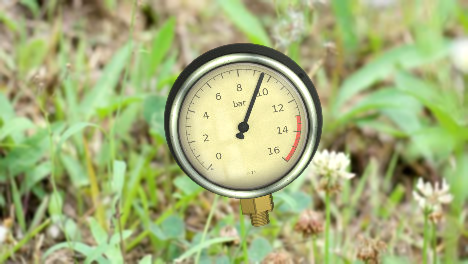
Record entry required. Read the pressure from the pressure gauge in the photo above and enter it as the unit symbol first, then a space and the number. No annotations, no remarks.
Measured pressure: bar 9.5
